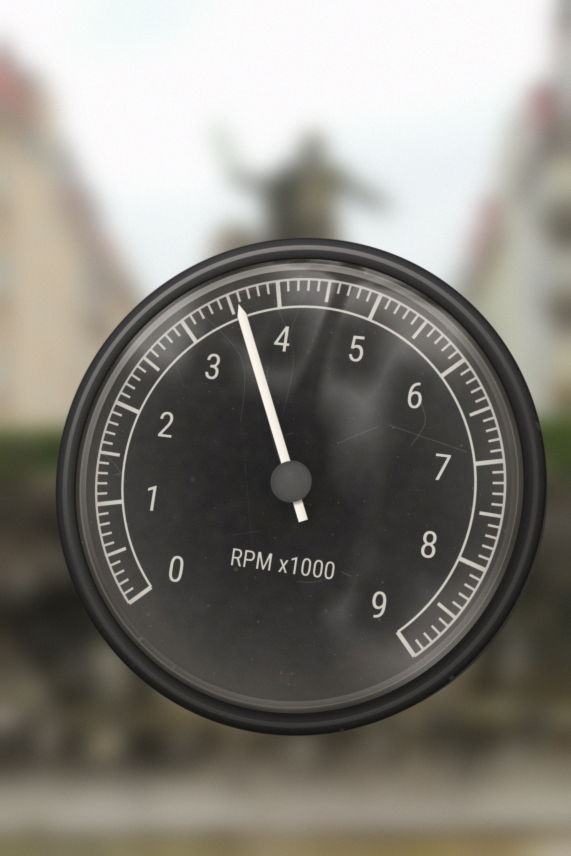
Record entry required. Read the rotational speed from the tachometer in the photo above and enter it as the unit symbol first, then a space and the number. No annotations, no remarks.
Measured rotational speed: rpm 3600
